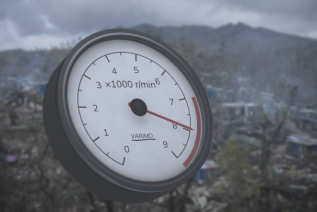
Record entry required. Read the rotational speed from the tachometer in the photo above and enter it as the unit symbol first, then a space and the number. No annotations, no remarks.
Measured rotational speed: rpm 8000
